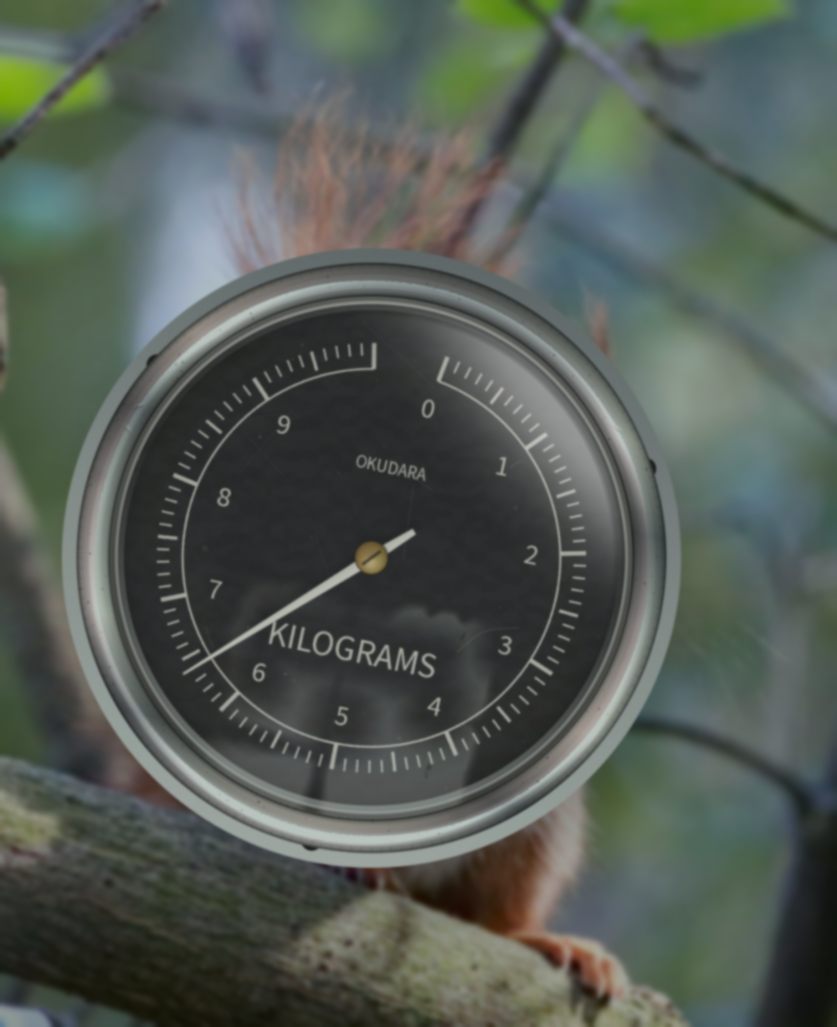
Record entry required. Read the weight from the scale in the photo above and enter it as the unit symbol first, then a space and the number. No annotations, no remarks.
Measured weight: kg 6.4
